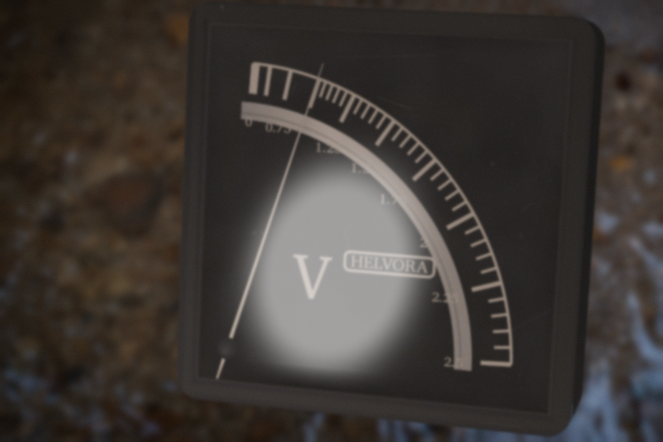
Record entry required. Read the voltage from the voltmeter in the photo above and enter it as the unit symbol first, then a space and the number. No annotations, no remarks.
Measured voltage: V 1
